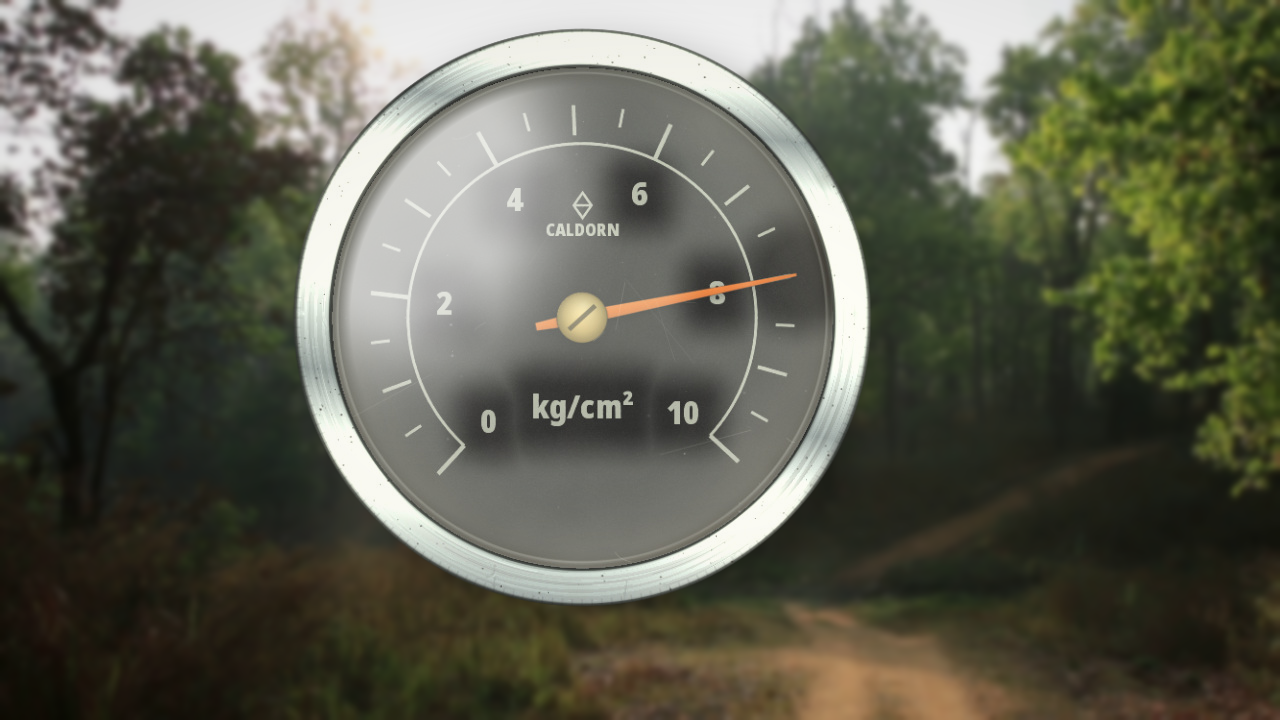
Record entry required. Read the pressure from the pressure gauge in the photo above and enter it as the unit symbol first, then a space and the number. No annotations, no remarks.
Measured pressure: kg/cm² 8
